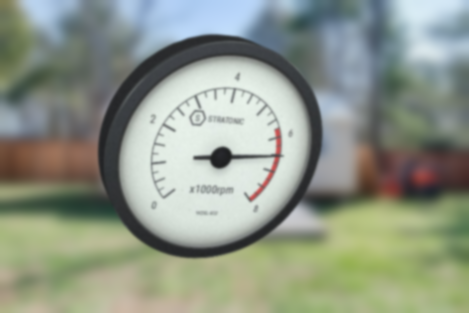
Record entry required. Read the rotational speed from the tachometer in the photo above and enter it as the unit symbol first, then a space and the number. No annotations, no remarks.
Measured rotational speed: rpm 6500
